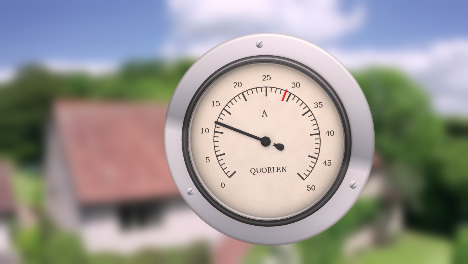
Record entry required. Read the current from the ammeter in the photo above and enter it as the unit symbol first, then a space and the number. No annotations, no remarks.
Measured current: A 12
